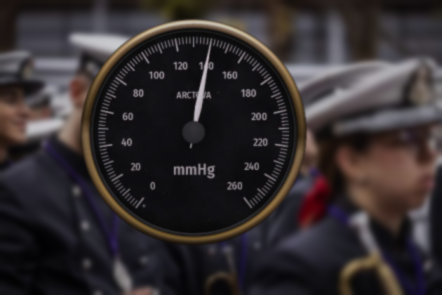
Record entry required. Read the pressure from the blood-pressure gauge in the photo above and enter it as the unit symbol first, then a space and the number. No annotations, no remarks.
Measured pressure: mmHg 140
